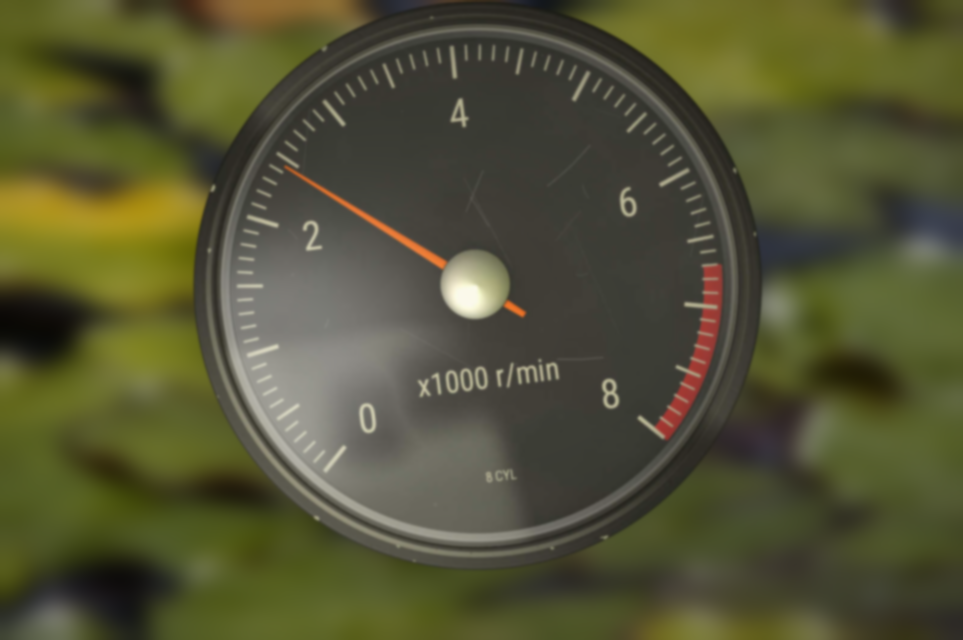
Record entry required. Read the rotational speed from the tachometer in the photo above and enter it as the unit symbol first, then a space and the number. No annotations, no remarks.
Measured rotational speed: rpm 2450
